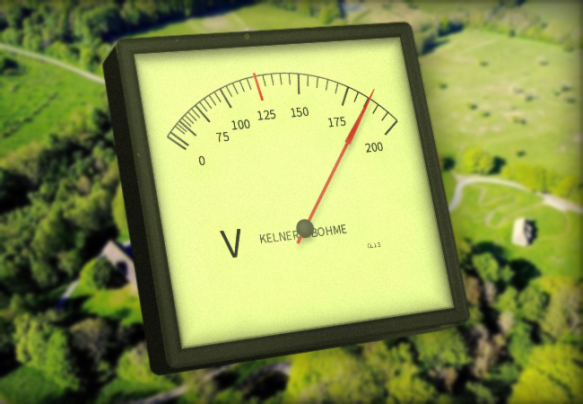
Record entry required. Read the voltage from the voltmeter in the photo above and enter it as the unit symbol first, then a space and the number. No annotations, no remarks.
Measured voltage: V 185
